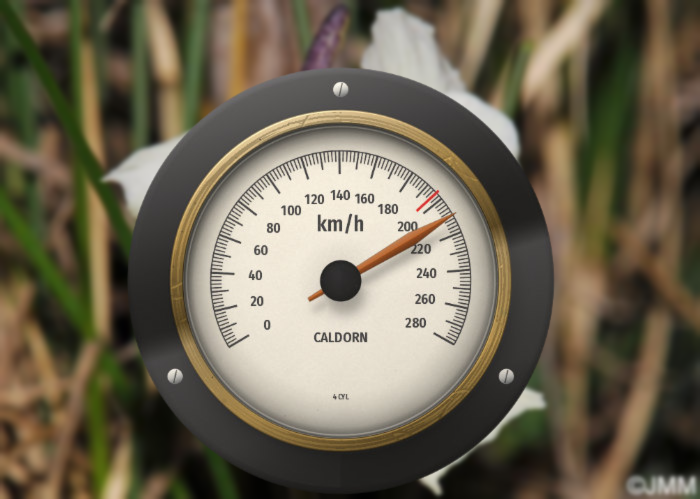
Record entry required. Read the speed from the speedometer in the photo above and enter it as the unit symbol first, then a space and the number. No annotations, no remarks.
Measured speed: km/h 210
